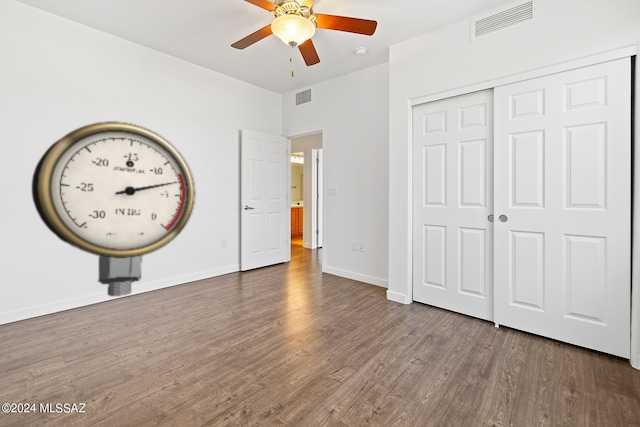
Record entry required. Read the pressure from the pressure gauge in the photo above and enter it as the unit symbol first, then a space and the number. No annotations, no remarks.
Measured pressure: inHg -7
